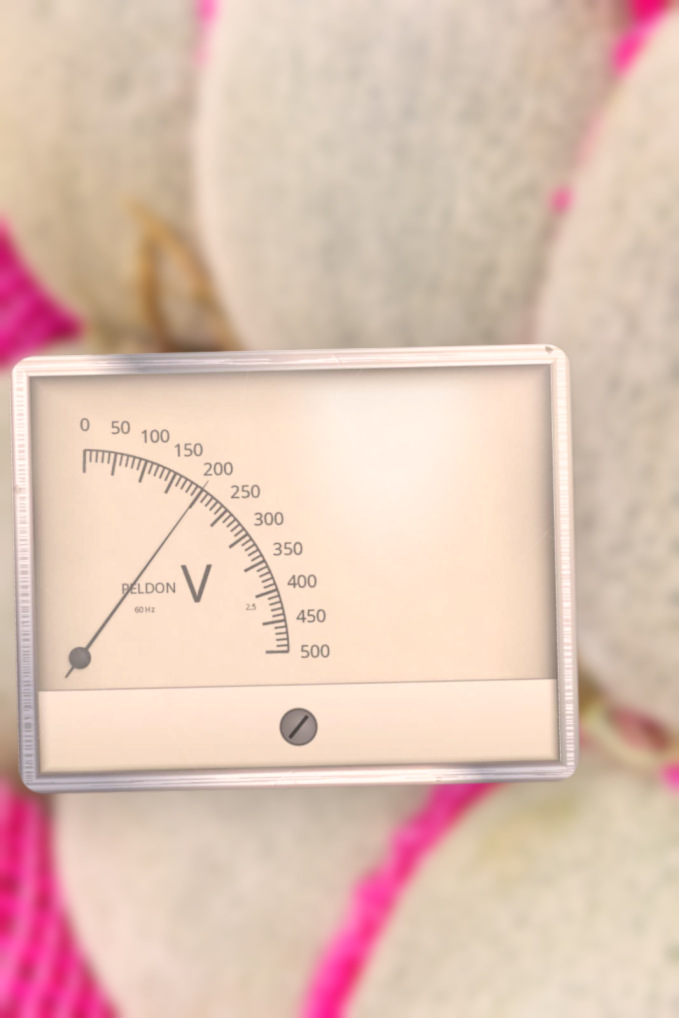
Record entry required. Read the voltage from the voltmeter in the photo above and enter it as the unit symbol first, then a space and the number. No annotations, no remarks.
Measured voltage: V 200
